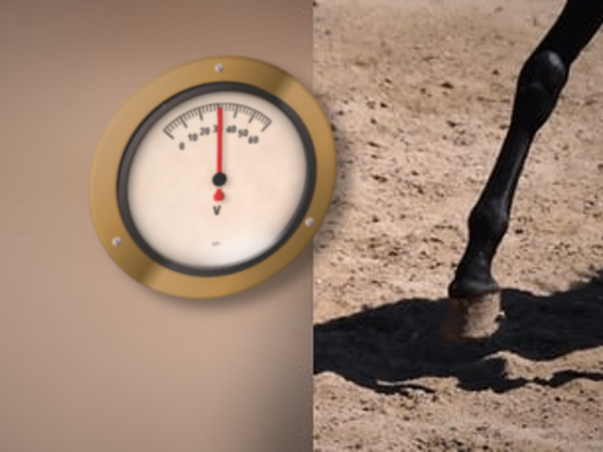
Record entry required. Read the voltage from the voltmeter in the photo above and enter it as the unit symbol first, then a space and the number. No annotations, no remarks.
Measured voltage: V 30
